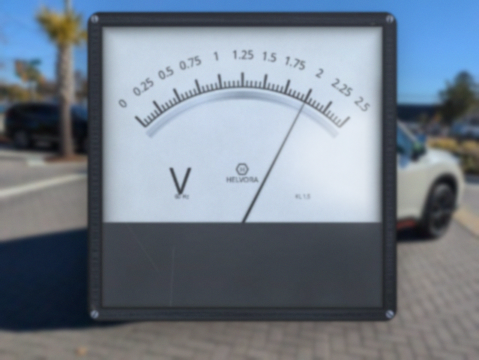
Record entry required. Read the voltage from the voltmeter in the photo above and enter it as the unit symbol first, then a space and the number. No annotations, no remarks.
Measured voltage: V 2
